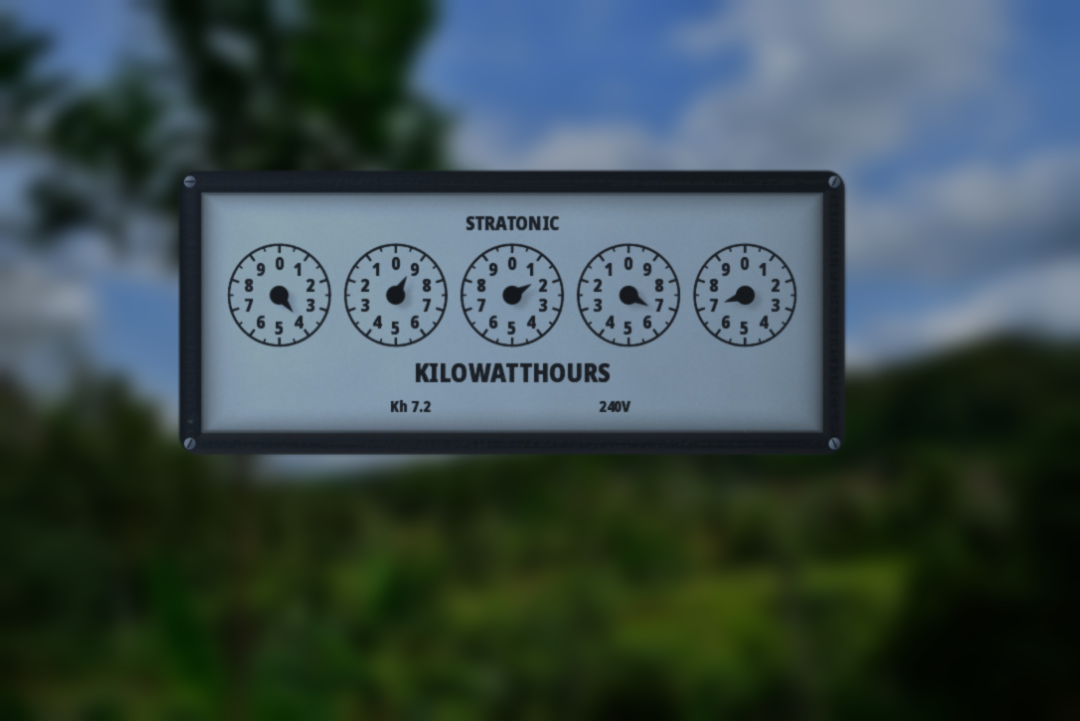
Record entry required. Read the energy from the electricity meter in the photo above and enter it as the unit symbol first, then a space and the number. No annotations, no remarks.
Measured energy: kWh 39167
